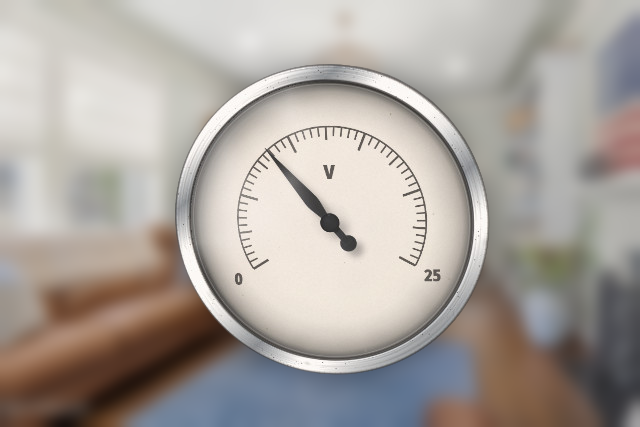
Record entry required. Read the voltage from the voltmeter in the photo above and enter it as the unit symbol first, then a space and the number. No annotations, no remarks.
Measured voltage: V 8.5
